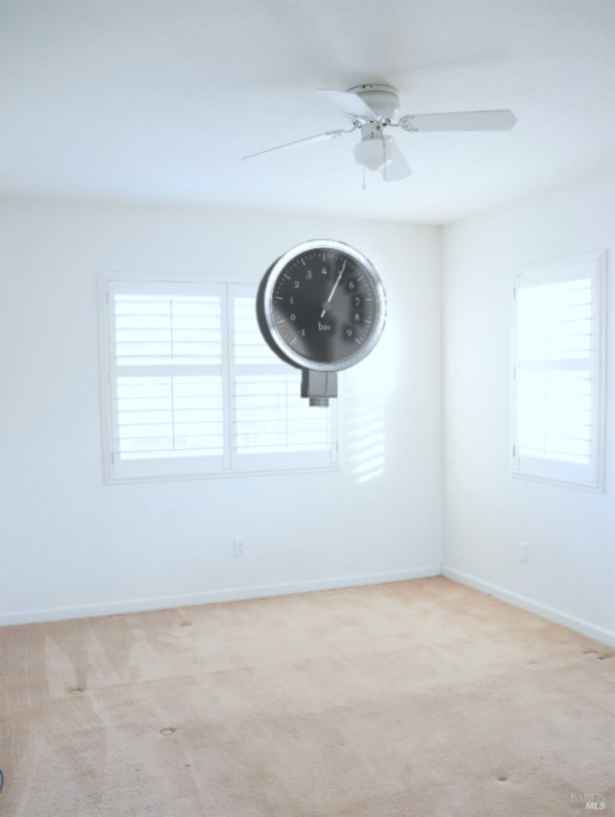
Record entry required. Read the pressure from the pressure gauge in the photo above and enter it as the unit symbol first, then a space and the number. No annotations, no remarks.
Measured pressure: bar 5
